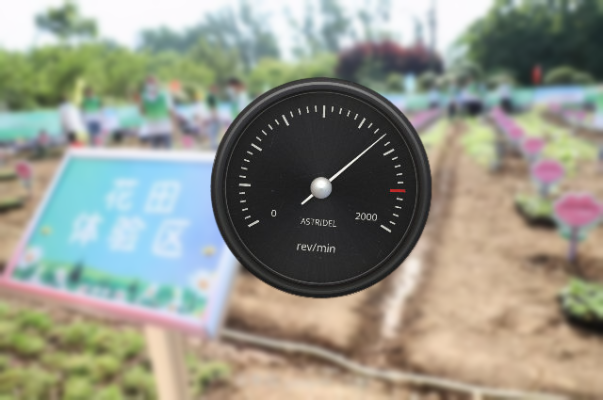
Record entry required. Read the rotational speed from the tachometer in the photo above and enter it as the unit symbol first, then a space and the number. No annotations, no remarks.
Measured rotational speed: rpm 1400
